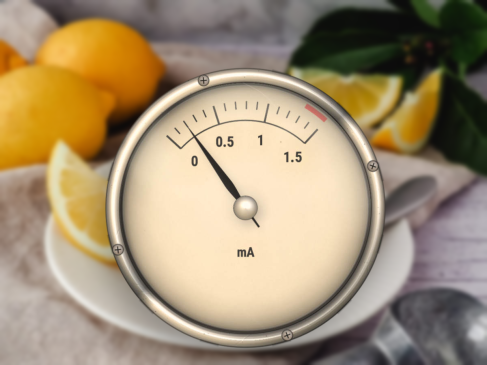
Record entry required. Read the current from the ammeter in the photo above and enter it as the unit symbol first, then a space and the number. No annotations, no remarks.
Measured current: mA 0.2
